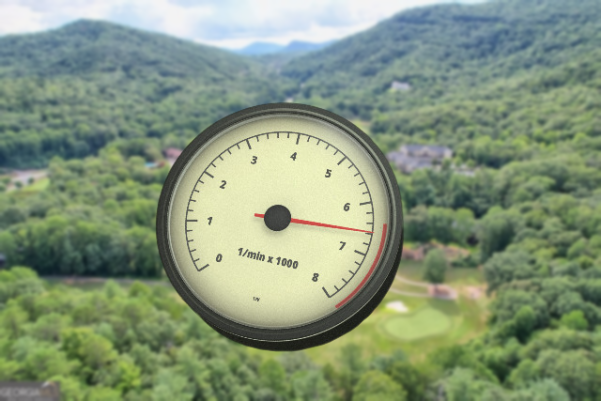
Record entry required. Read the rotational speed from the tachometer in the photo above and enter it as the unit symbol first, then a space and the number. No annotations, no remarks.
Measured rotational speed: rpm 6600
